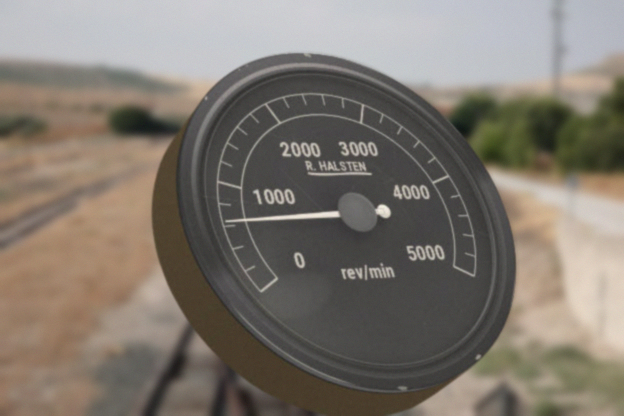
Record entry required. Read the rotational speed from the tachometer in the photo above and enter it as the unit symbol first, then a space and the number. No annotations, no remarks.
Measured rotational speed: rpm 600
